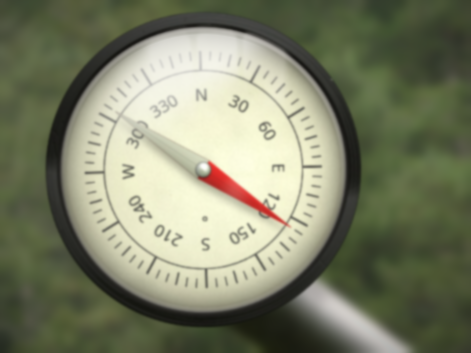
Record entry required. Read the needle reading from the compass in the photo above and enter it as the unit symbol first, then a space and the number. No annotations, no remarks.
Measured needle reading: ° 125
